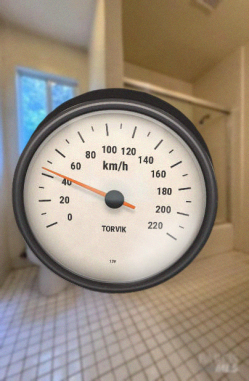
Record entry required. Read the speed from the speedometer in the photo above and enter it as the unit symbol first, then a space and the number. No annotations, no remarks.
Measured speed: km/h 45
